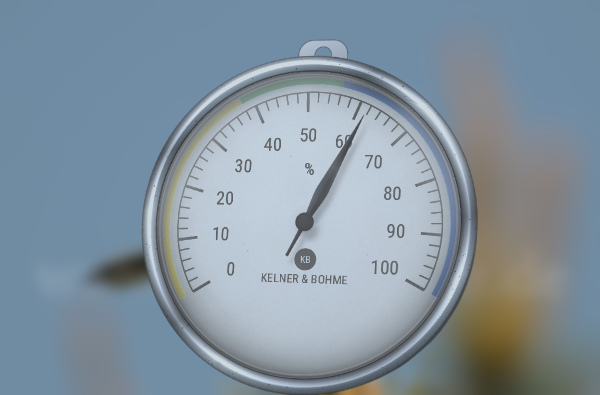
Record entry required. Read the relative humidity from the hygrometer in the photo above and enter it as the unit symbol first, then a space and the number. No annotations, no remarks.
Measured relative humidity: % 62
